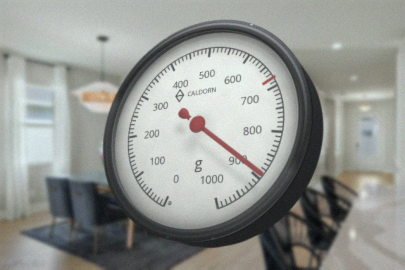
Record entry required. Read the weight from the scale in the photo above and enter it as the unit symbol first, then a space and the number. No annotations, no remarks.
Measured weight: g 890
